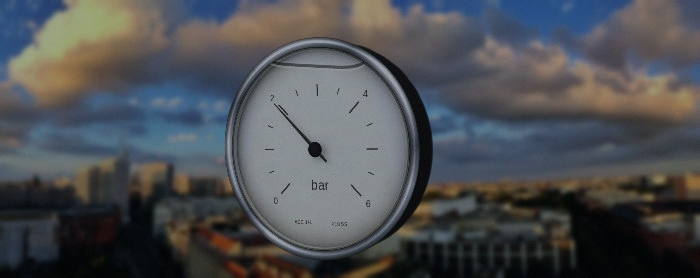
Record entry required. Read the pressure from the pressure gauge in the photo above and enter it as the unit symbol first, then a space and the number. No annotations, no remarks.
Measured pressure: bar 2
